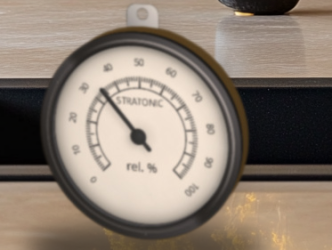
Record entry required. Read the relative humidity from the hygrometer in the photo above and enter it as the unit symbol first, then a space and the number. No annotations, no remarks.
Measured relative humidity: % 35
